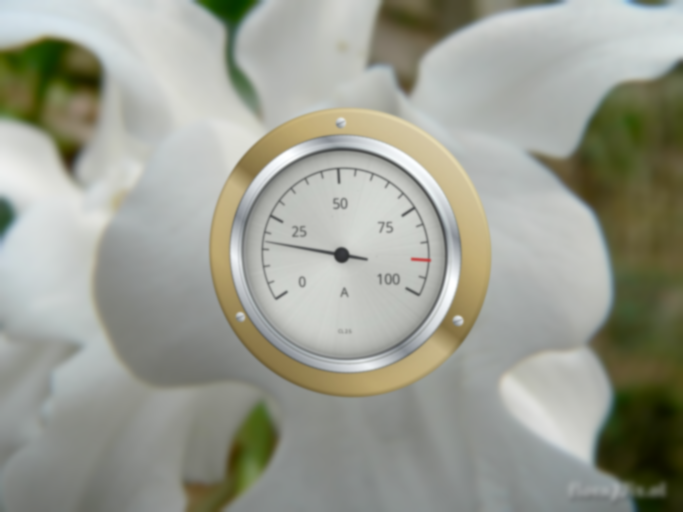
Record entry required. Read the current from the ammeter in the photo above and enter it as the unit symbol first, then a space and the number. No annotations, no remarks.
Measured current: A 17.5
